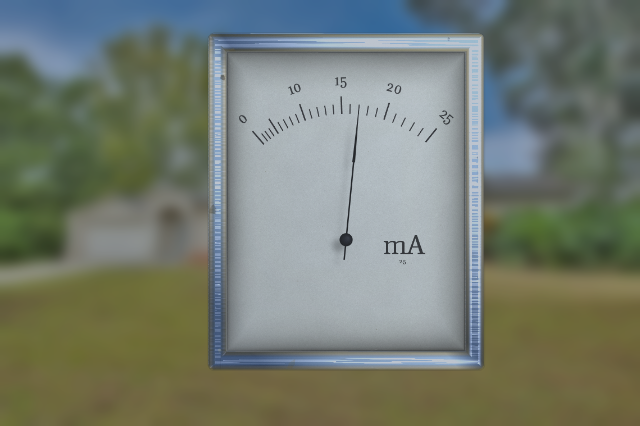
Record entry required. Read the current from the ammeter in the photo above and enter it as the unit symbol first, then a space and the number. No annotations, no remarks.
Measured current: mA 17
